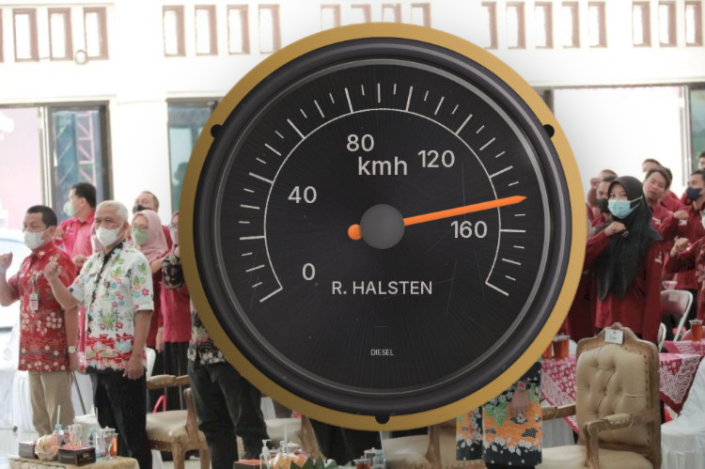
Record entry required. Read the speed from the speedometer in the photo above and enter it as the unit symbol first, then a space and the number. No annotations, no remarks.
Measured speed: km/h 150
